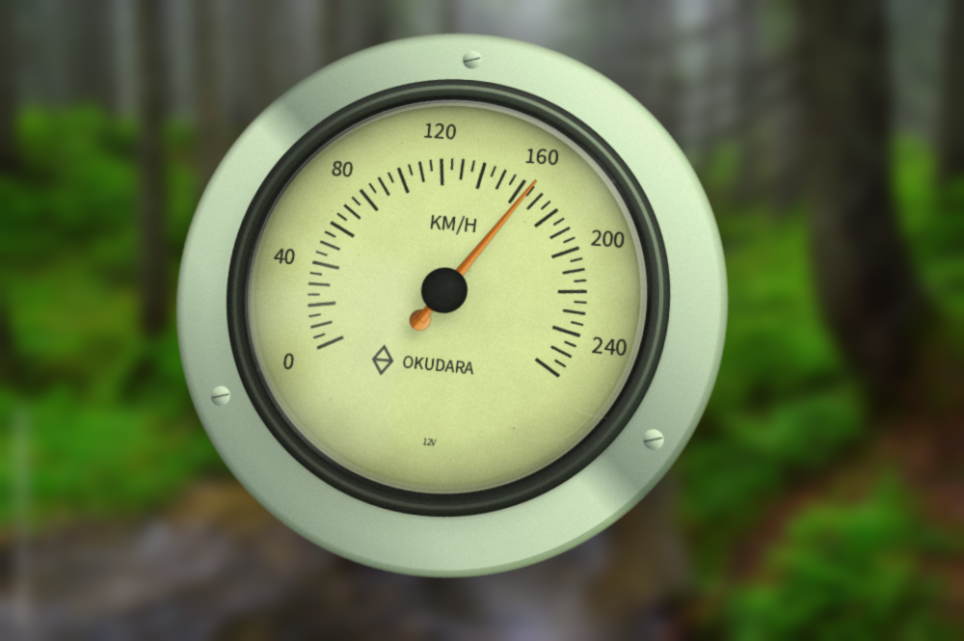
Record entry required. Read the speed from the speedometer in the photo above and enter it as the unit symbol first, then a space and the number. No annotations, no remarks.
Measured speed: km/h 165
